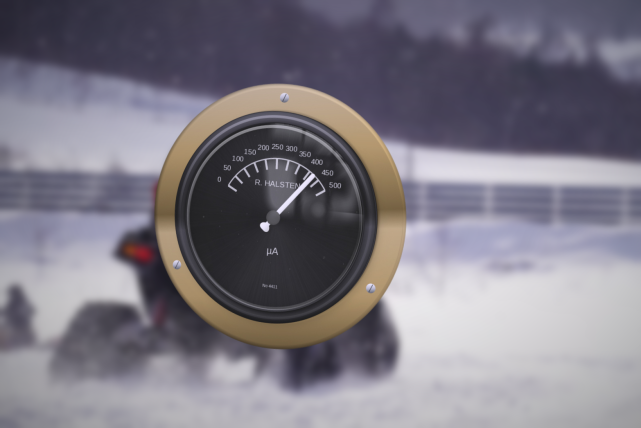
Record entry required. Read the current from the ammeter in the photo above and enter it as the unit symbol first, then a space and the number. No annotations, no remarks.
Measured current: µA 425
